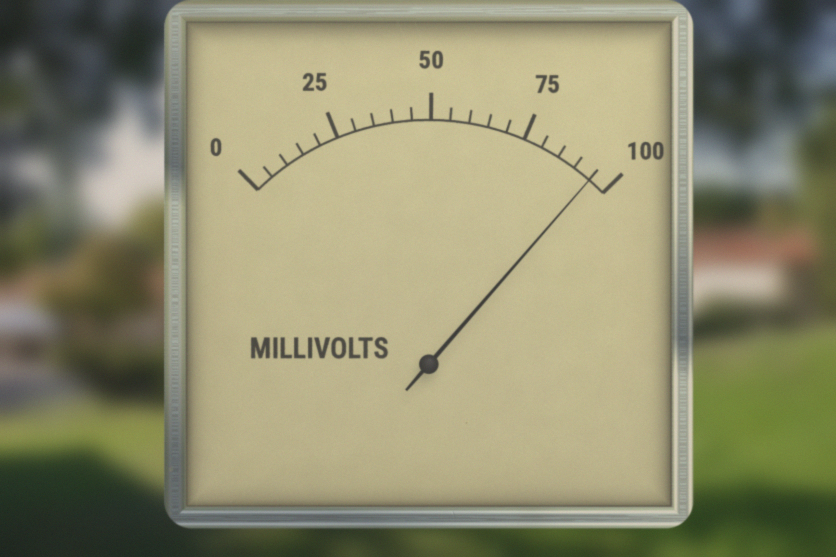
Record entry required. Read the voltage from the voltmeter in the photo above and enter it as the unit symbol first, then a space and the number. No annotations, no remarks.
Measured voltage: mV 95
